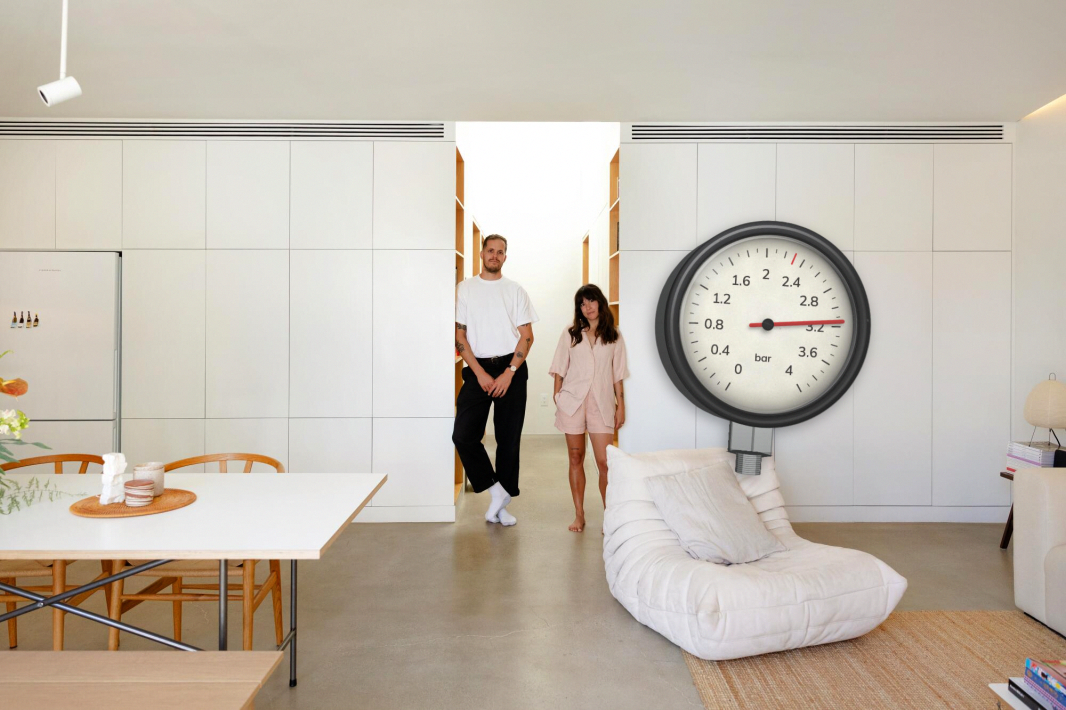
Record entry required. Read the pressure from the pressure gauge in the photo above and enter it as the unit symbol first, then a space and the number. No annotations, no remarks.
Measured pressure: bar 3.15
